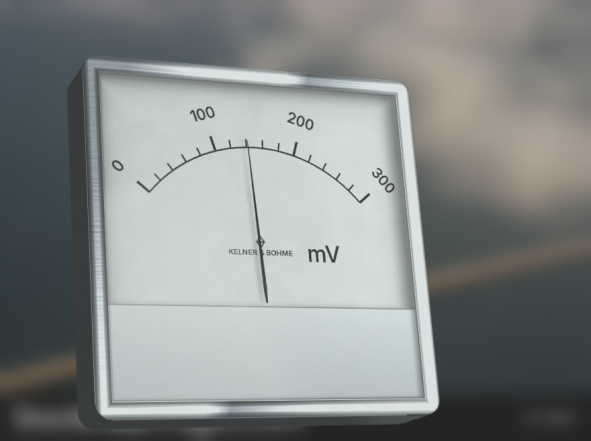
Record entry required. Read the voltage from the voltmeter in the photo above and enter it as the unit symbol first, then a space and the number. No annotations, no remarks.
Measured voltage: mV 140
